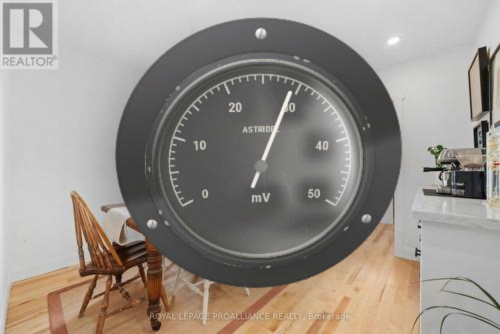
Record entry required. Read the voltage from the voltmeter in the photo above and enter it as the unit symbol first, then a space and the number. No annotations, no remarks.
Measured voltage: mV 29
